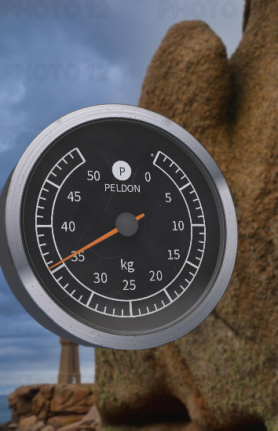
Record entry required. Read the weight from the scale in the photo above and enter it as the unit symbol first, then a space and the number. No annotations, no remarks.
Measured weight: kg 35.5
